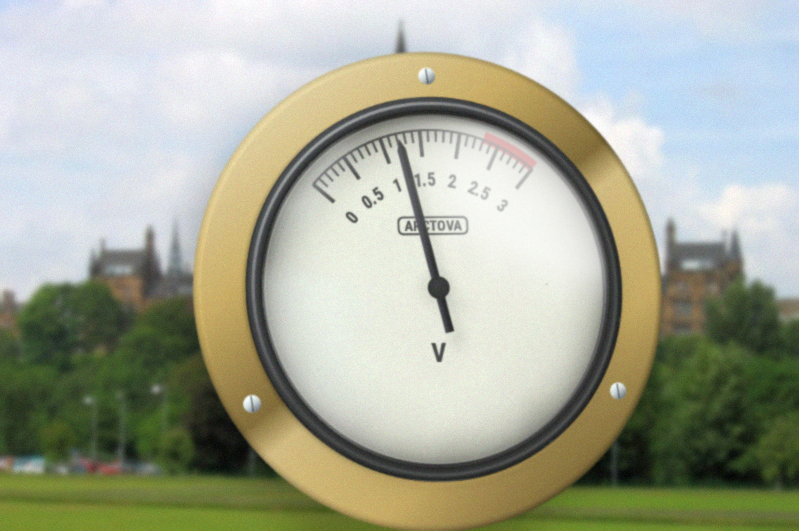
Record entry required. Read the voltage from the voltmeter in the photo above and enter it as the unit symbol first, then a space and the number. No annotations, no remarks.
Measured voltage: V 1.2
